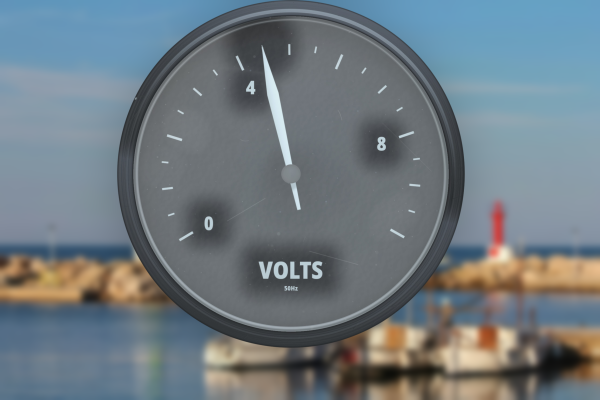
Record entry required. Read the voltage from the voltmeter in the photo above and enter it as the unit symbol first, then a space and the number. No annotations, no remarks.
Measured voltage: V 4.5
